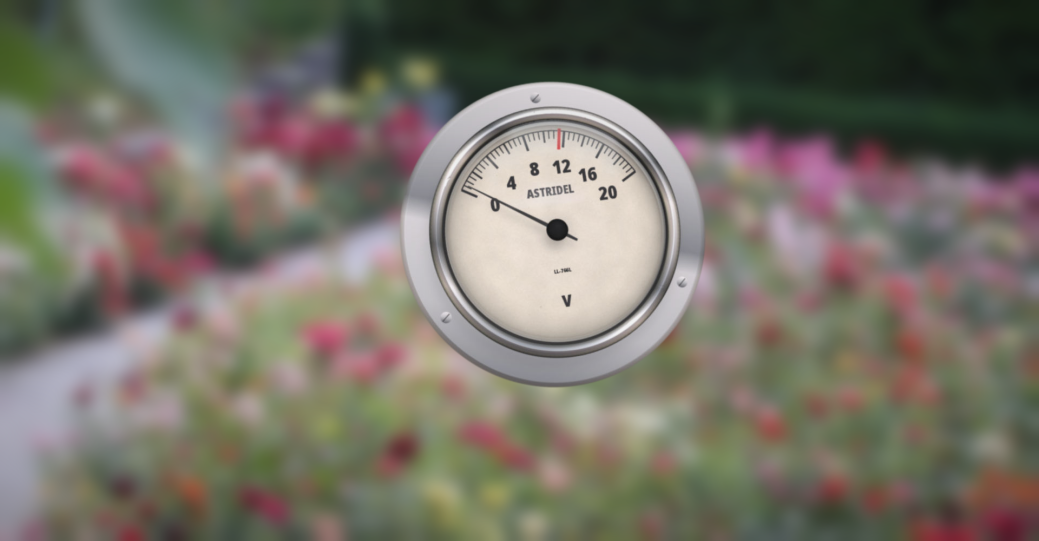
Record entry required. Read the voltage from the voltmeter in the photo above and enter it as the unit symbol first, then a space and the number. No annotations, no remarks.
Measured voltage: V 0.5
